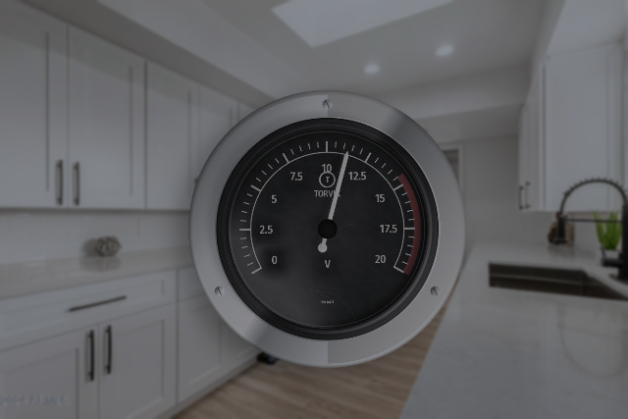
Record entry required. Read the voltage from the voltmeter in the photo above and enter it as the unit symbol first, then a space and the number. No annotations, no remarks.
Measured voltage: V 11.25
